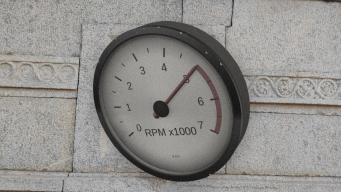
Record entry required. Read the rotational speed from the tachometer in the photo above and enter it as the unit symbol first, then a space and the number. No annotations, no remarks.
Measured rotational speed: rpm 5000
